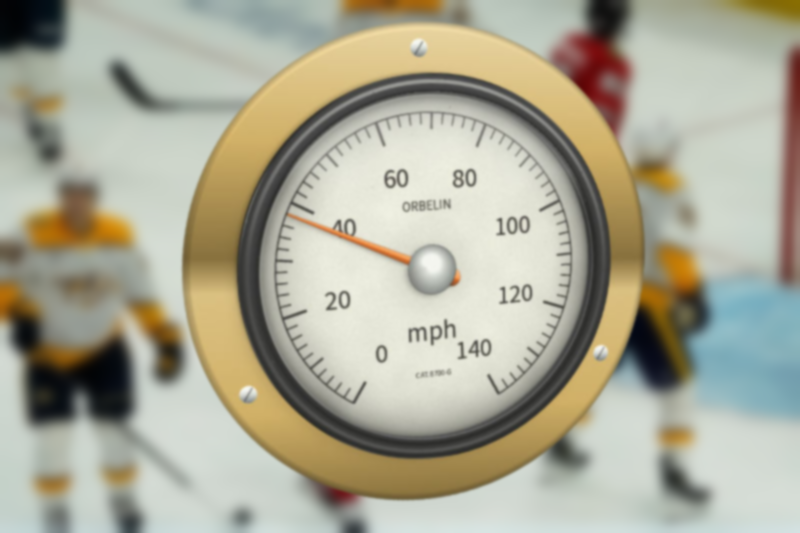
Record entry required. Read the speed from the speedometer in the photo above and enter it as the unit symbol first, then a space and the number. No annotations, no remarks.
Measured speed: mph 38
